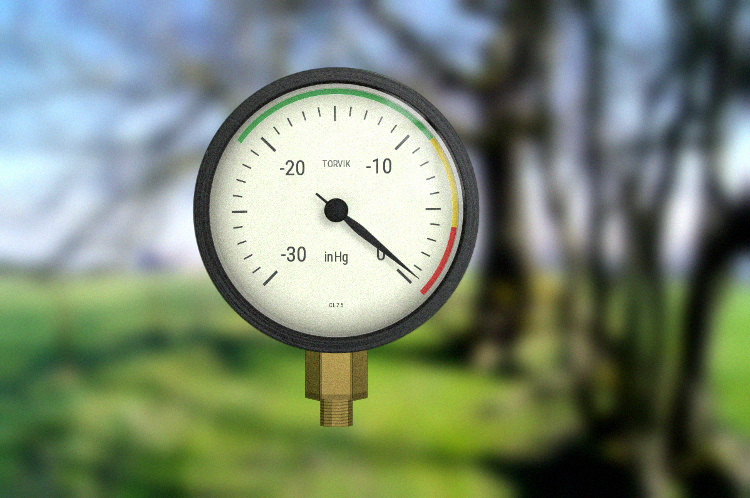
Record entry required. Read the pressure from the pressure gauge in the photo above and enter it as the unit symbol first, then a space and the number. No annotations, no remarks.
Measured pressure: inHg -0.5
